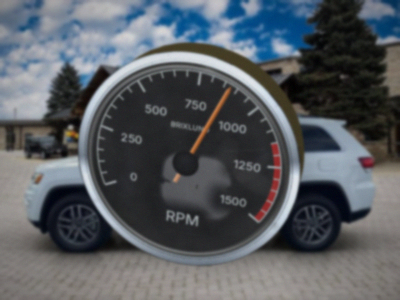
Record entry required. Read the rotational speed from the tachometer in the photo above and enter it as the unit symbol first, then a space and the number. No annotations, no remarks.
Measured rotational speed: rpm 875
